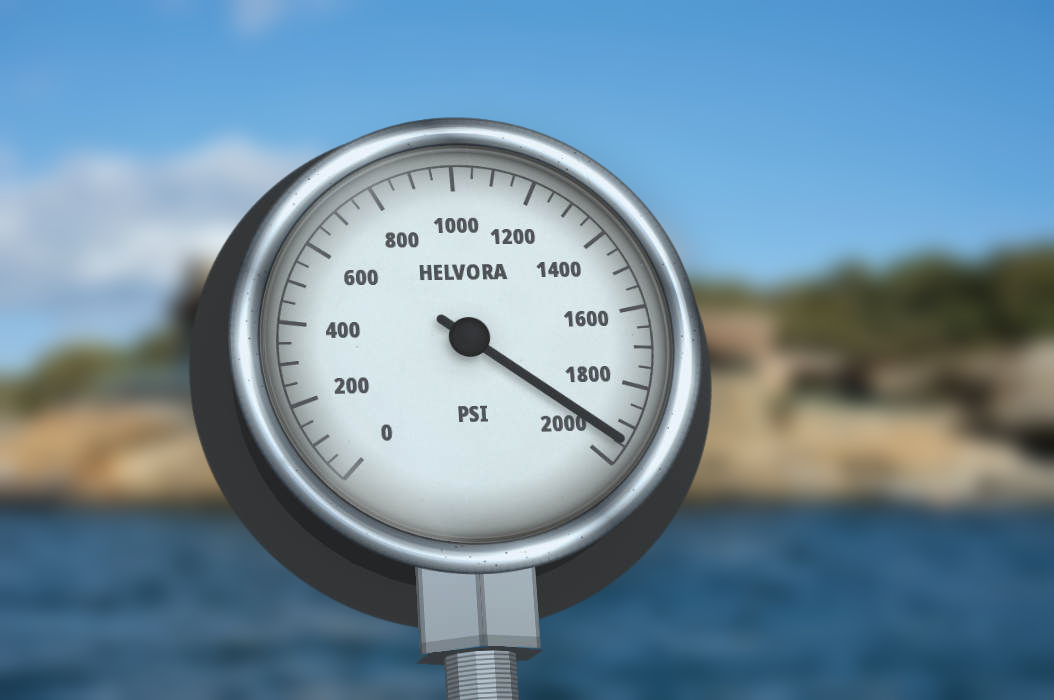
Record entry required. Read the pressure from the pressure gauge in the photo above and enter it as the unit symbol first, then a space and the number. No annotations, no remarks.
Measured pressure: psi 1950
